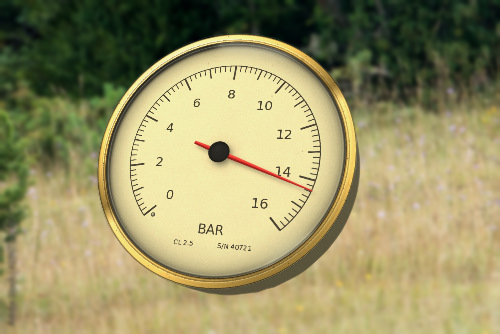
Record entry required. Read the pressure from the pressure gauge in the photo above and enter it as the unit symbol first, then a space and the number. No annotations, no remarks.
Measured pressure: bar 14.4
